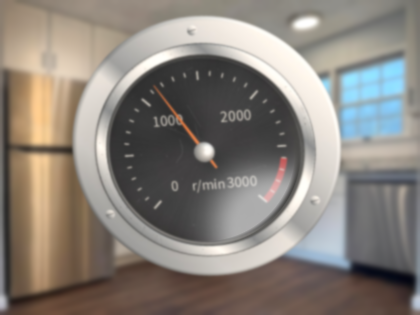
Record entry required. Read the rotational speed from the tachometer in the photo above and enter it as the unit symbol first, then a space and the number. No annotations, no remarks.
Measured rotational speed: rpm 1150
